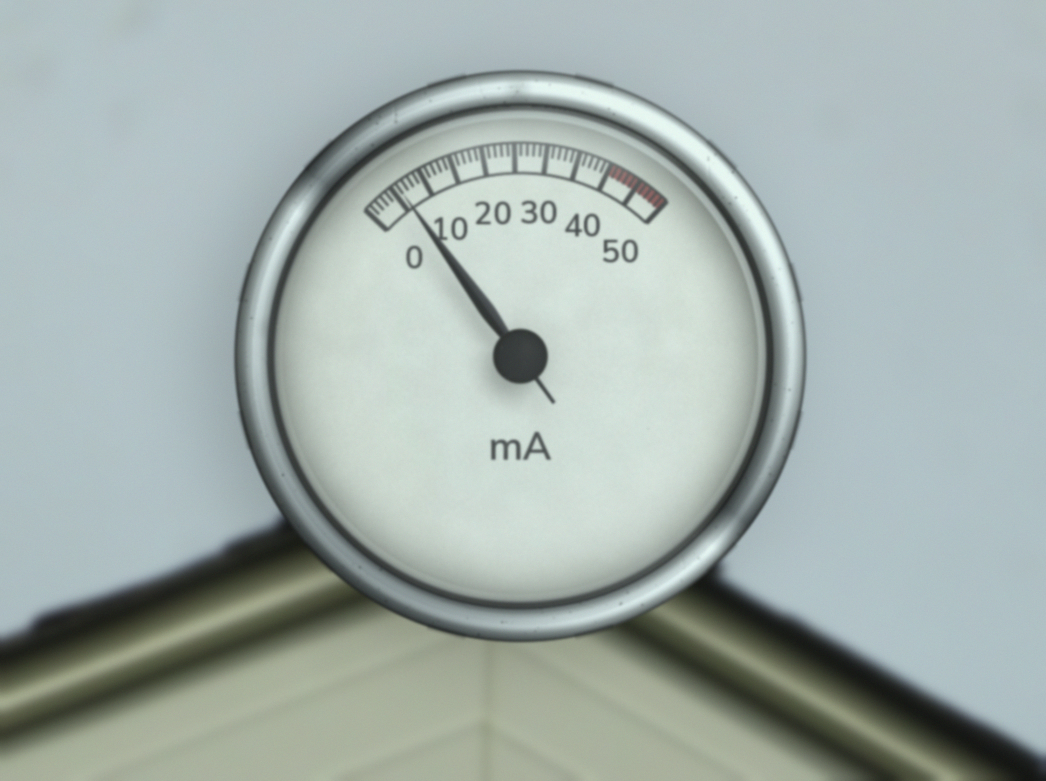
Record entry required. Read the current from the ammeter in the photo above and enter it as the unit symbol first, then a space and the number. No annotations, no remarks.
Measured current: mA 6
